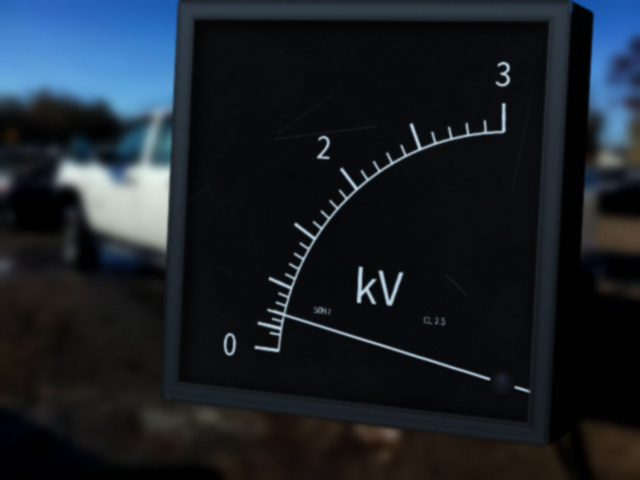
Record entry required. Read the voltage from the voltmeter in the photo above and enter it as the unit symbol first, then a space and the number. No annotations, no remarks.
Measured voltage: kV 0.7
